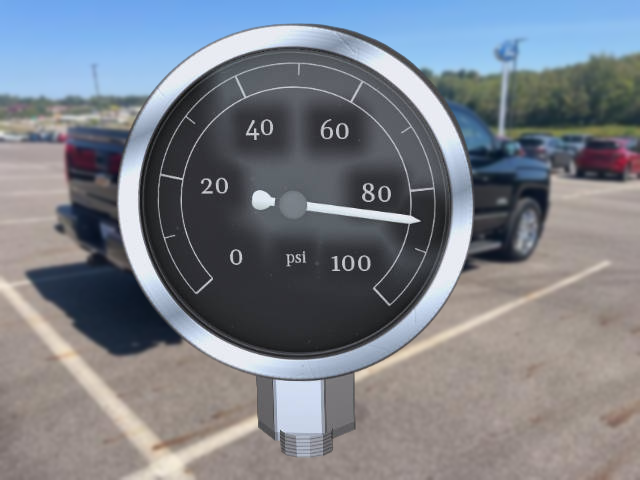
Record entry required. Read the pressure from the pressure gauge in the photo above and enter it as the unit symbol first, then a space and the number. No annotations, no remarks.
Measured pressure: psi 85
